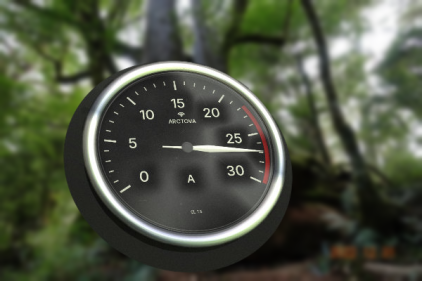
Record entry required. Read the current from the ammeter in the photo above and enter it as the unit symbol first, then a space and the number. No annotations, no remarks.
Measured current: A 27
